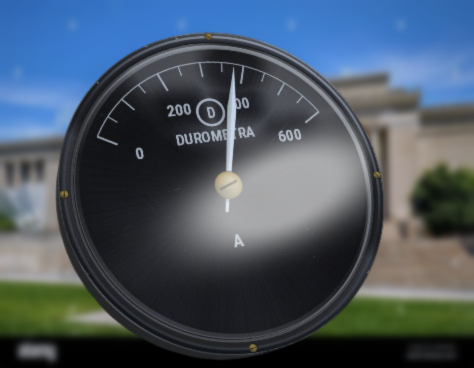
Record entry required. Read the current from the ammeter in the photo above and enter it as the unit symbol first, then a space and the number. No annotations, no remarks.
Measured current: A 375
